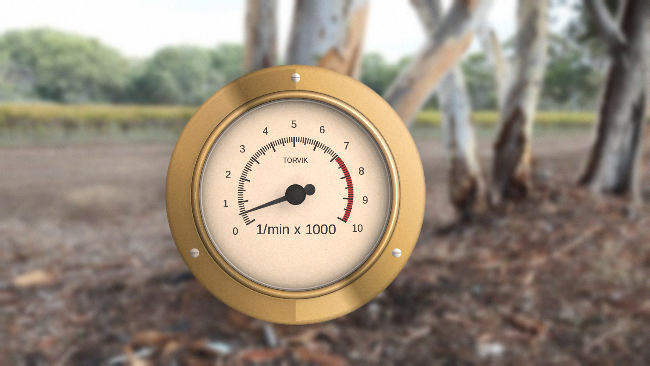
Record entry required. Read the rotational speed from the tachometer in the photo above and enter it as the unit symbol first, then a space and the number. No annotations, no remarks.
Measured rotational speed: rpm 500
